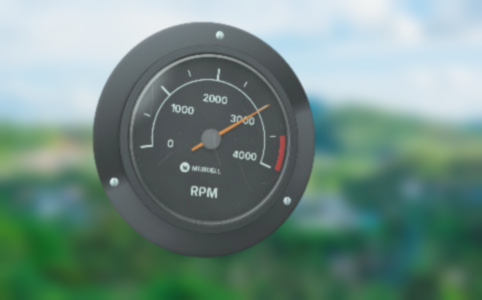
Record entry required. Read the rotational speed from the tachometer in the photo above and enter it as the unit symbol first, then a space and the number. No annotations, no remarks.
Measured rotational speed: rpm 3000
